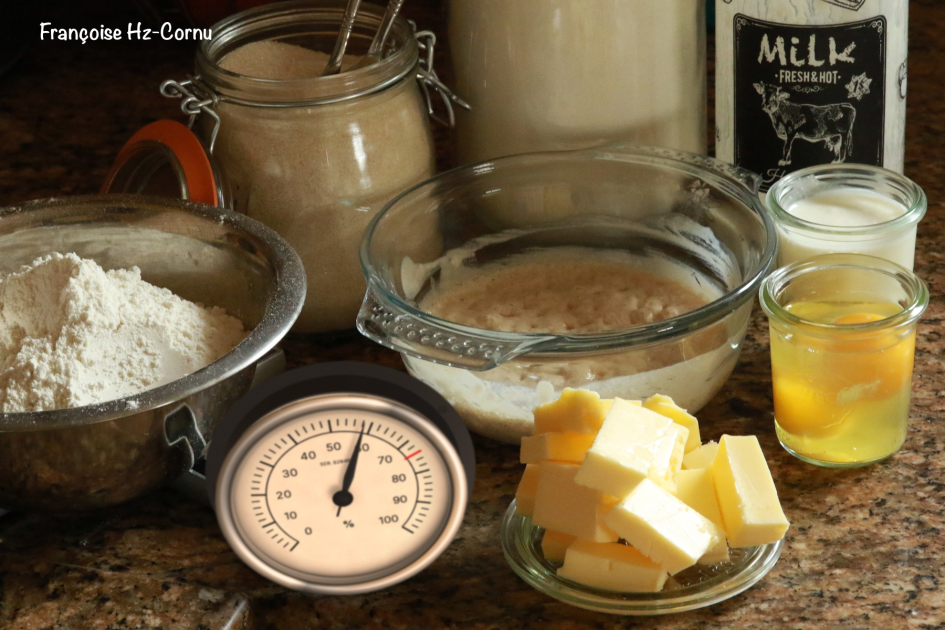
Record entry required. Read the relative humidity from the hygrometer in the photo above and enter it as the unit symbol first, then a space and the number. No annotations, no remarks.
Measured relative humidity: % 58
